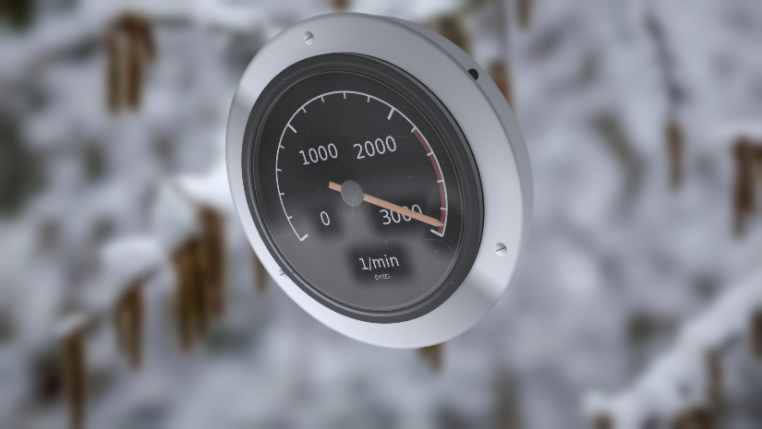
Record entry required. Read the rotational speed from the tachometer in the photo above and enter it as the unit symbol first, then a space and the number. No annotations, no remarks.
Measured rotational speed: rpm 2900
